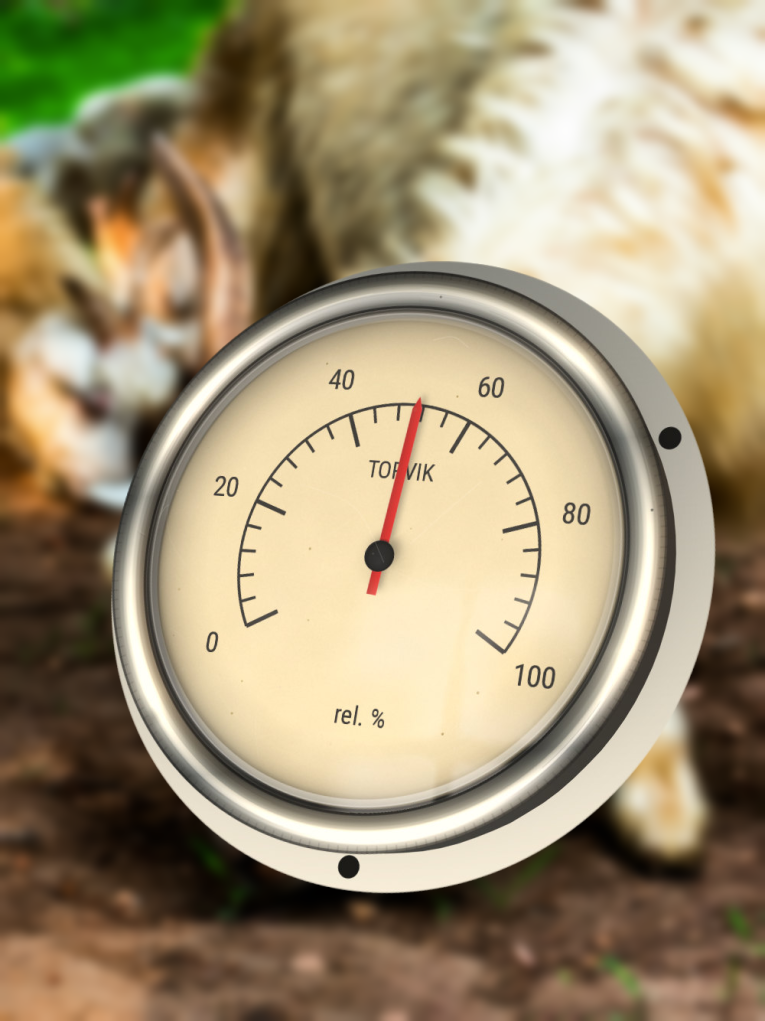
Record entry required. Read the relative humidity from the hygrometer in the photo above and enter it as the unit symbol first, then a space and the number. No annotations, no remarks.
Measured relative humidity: % 52
